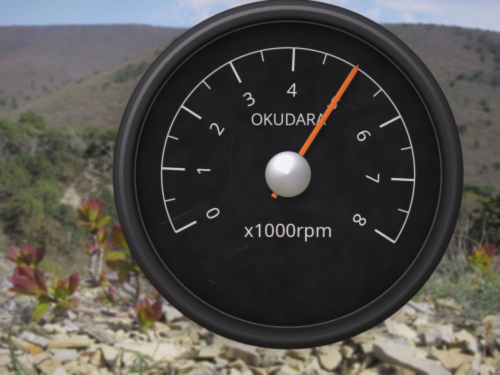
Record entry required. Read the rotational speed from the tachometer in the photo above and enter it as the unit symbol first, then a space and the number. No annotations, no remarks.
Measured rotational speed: rpm 5000
